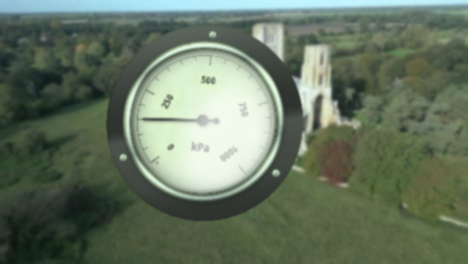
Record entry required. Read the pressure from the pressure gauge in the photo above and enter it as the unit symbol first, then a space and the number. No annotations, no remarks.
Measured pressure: kPa 150
